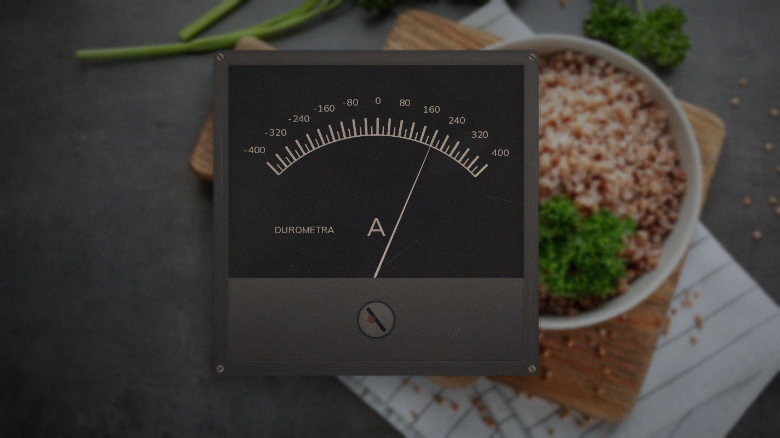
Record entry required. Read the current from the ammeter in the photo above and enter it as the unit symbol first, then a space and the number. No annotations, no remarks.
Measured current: A 200
